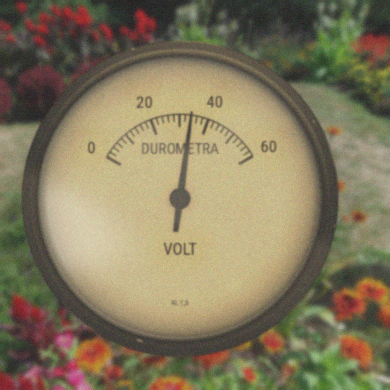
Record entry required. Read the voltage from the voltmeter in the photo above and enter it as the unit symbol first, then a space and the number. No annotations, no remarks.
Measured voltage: V 34
